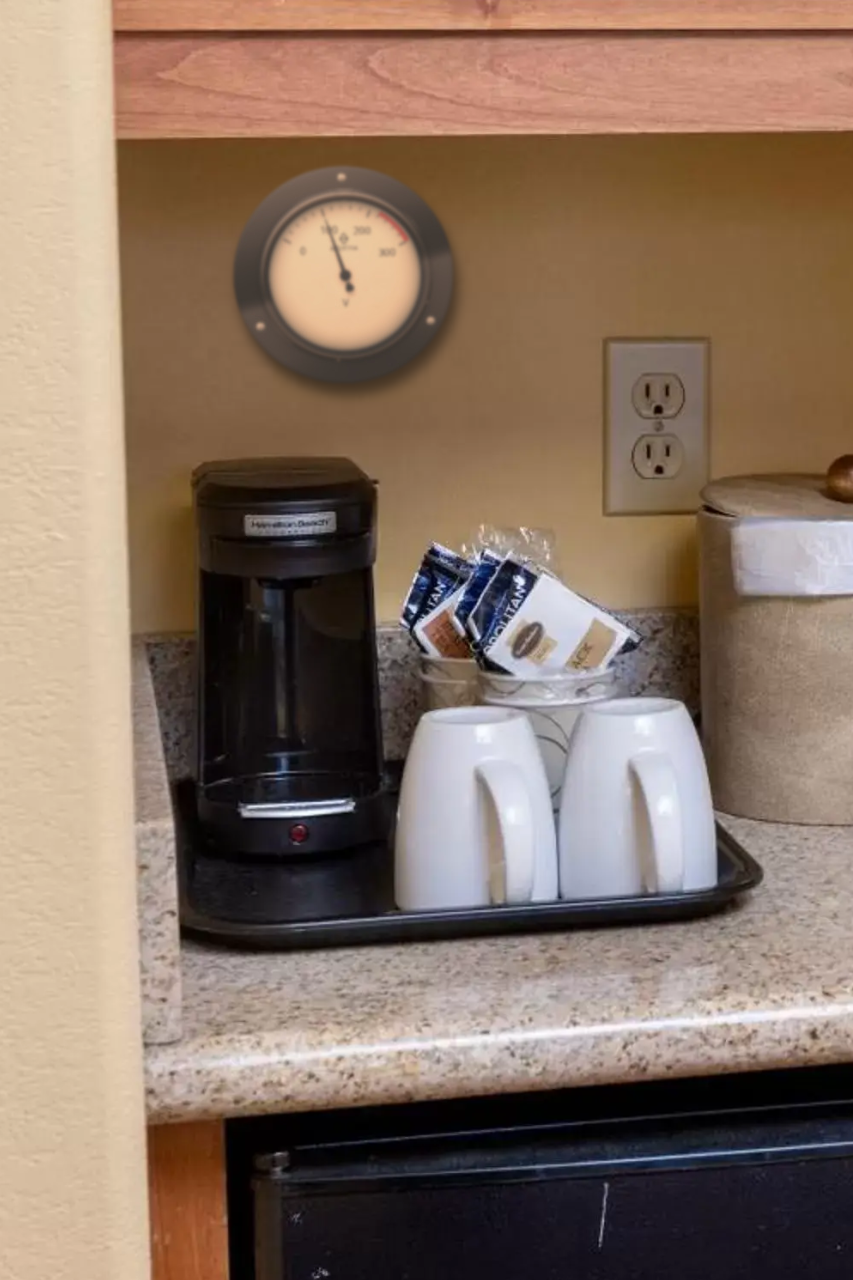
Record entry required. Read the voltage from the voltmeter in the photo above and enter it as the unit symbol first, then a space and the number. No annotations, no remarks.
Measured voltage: V 100
